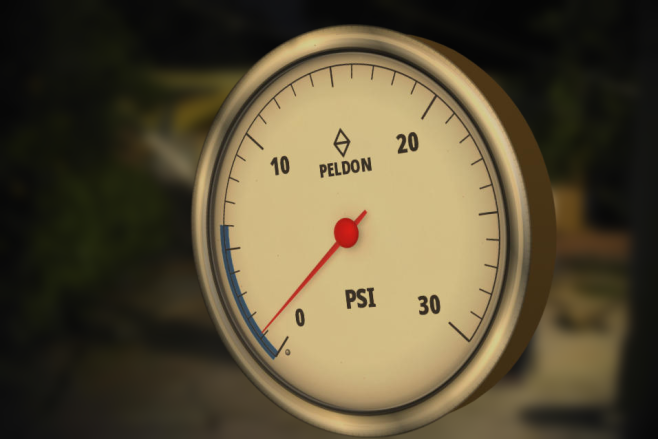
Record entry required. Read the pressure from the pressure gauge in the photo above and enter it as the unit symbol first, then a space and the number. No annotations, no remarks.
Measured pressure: psi 1
